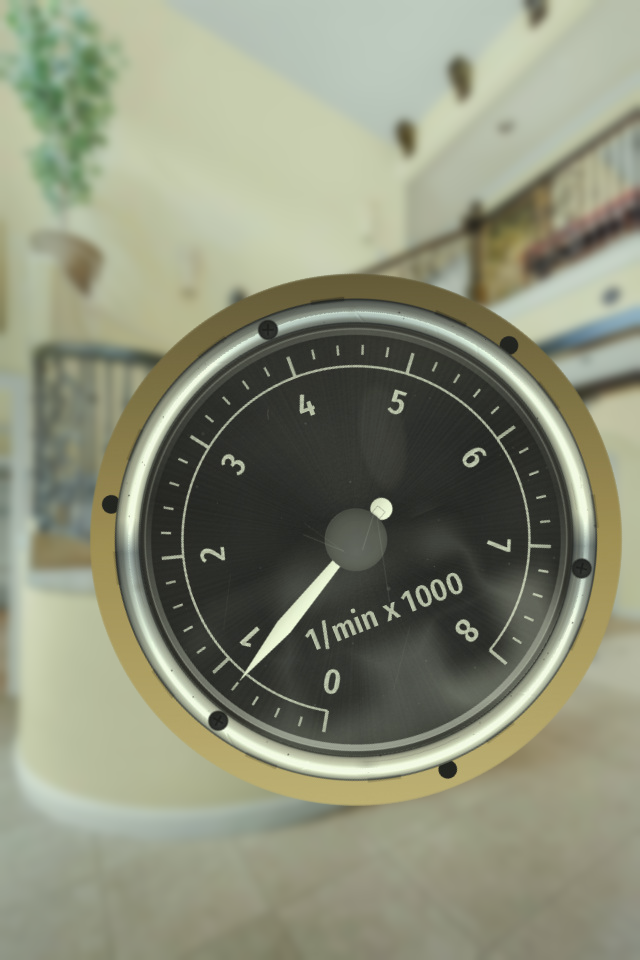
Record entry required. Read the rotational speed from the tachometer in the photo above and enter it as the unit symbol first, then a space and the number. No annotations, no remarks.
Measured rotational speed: rpm 800
